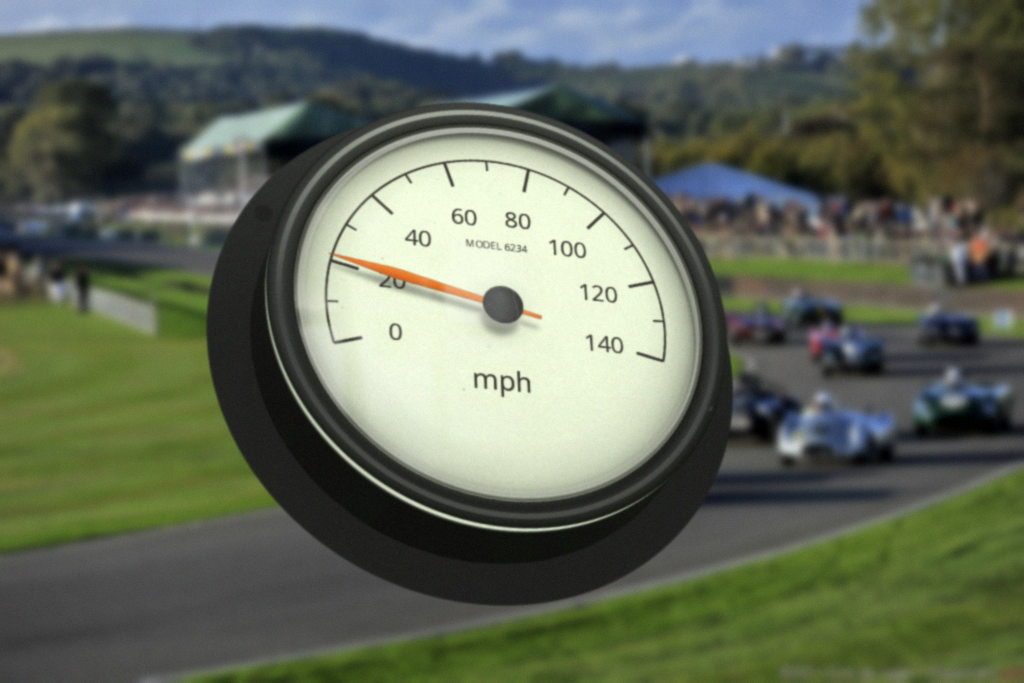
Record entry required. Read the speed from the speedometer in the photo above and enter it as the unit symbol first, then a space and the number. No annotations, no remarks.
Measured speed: mph 20
